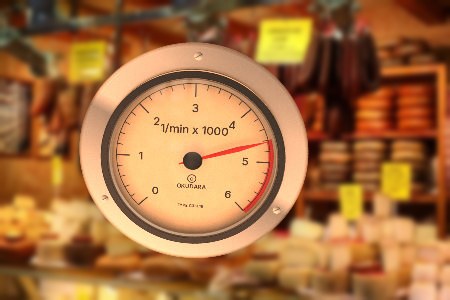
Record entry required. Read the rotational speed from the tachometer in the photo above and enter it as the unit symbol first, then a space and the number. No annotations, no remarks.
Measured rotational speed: rpm 4600
